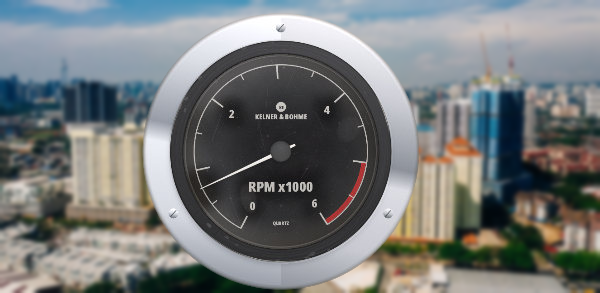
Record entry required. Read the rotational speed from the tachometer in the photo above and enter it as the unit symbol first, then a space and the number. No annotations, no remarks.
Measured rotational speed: rpm 750
